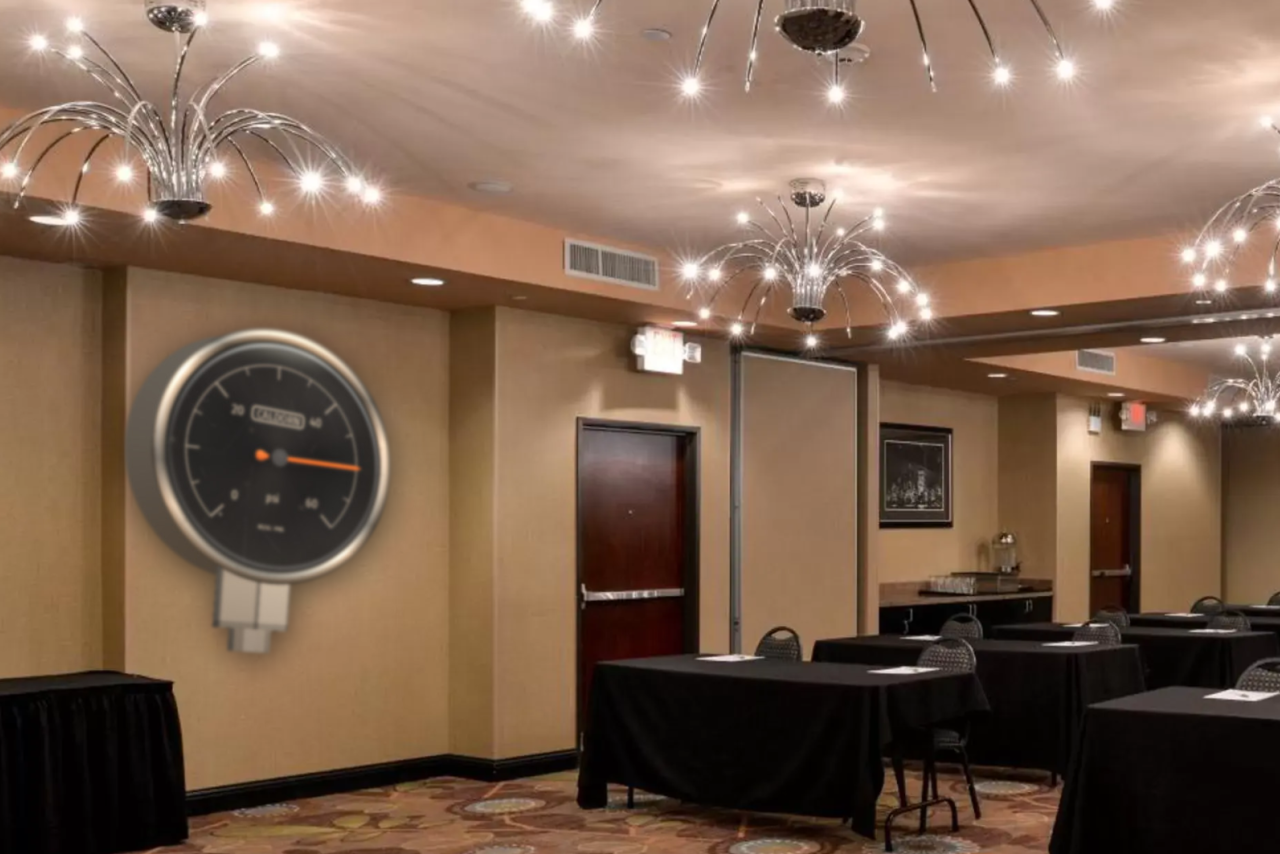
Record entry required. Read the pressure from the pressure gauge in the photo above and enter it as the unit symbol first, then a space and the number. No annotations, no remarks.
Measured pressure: psi 50
